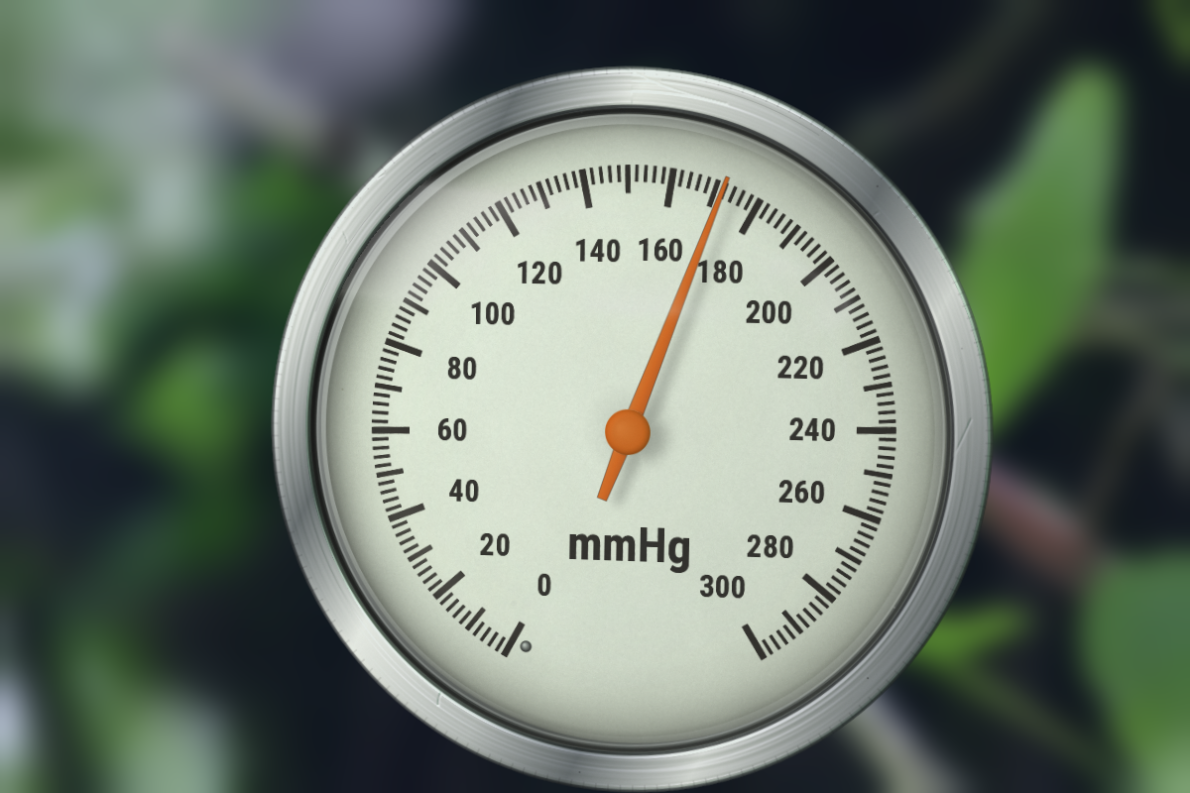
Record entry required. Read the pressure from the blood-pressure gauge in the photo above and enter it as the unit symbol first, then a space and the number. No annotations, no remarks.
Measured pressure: mmHg 172
